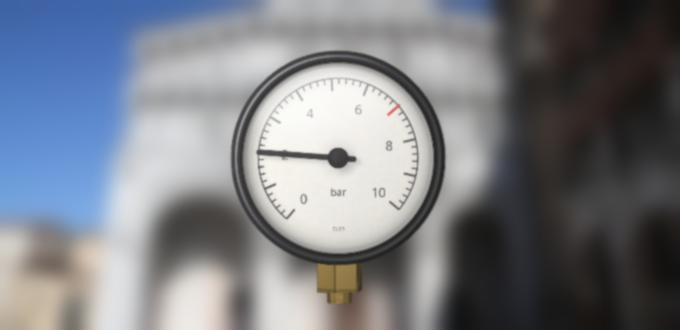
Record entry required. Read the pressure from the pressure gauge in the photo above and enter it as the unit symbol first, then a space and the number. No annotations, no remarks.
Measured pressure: bar 2
